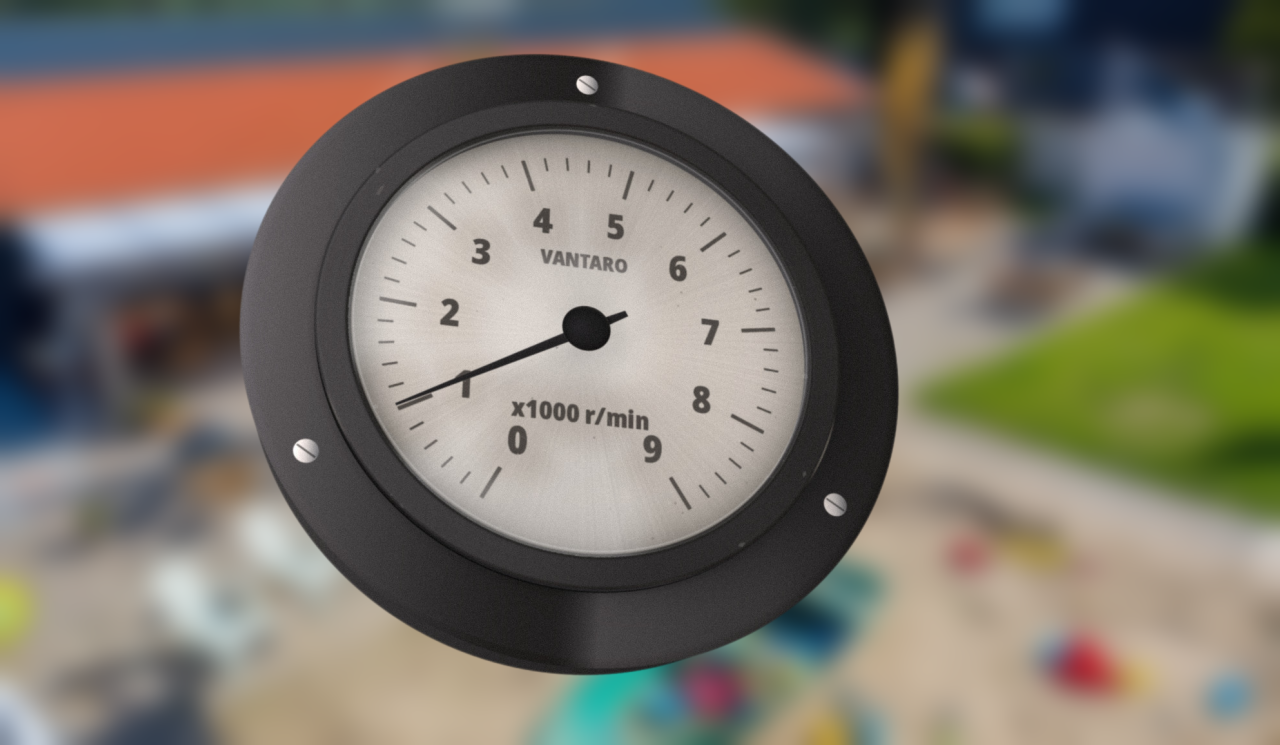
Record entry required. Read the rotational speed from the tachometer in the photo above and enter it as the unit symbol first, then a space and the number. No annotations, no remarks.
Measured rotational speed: rpm 1000
